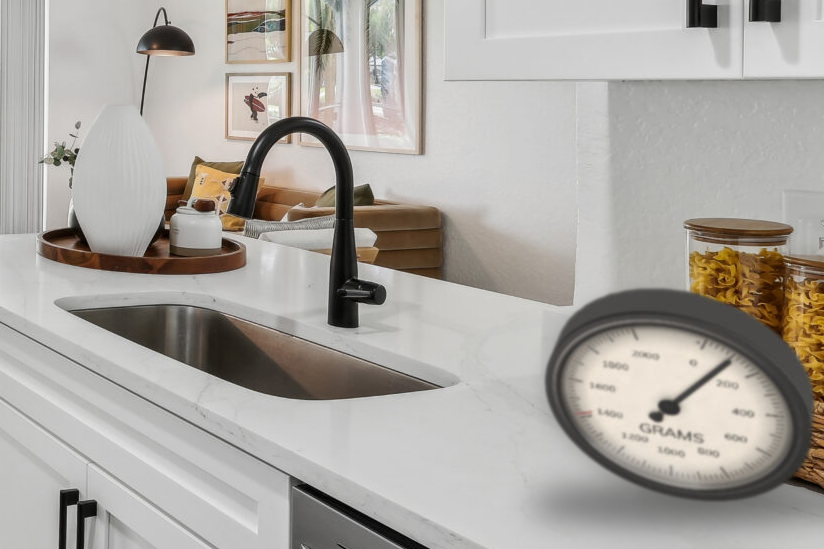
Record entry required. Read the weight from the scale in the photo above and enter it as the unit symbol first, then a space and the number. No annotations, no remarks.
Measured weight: g 100
